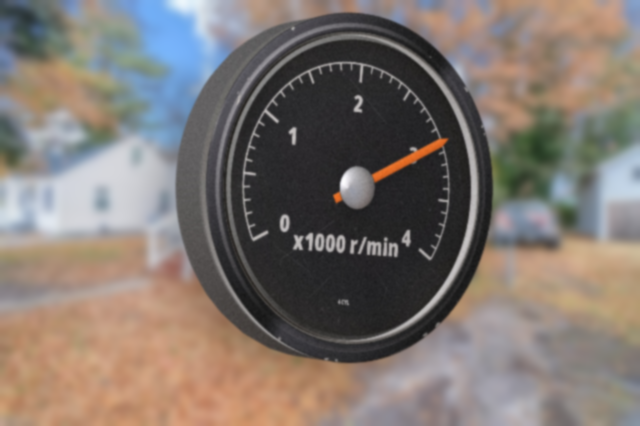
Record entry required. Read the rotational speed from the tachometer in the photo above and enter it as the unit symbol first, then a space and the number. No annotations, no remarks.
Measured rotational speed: rpm 3000
